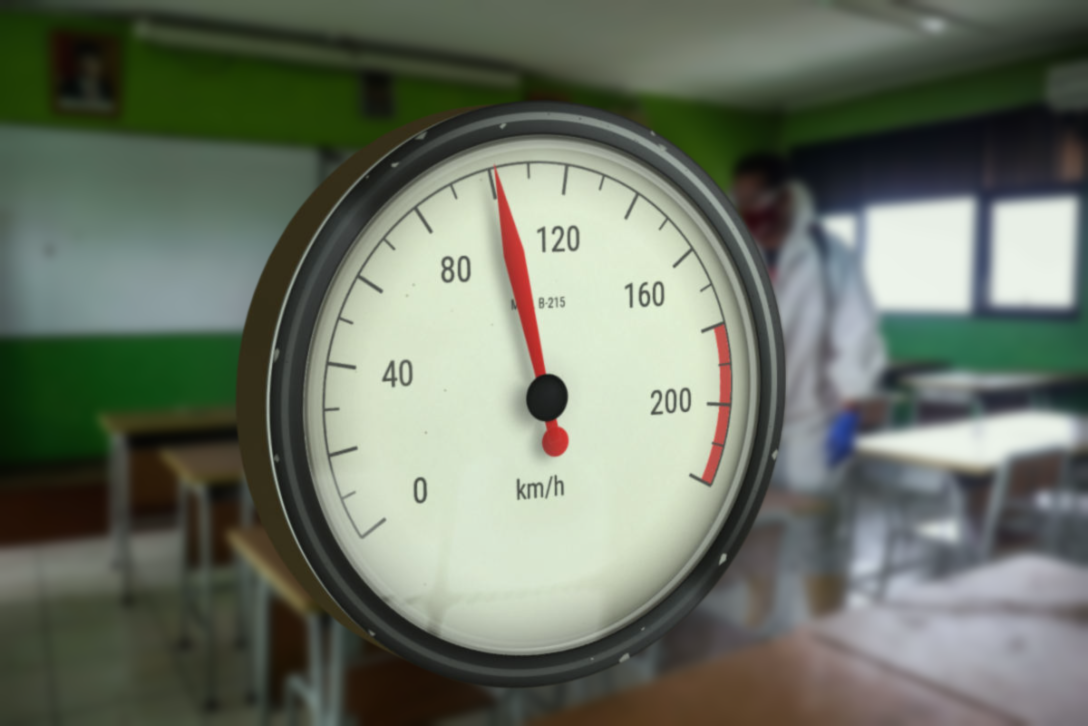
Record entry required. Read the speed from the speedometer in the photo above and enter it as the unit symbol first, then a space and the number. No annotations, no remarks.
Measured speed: km/h 100
